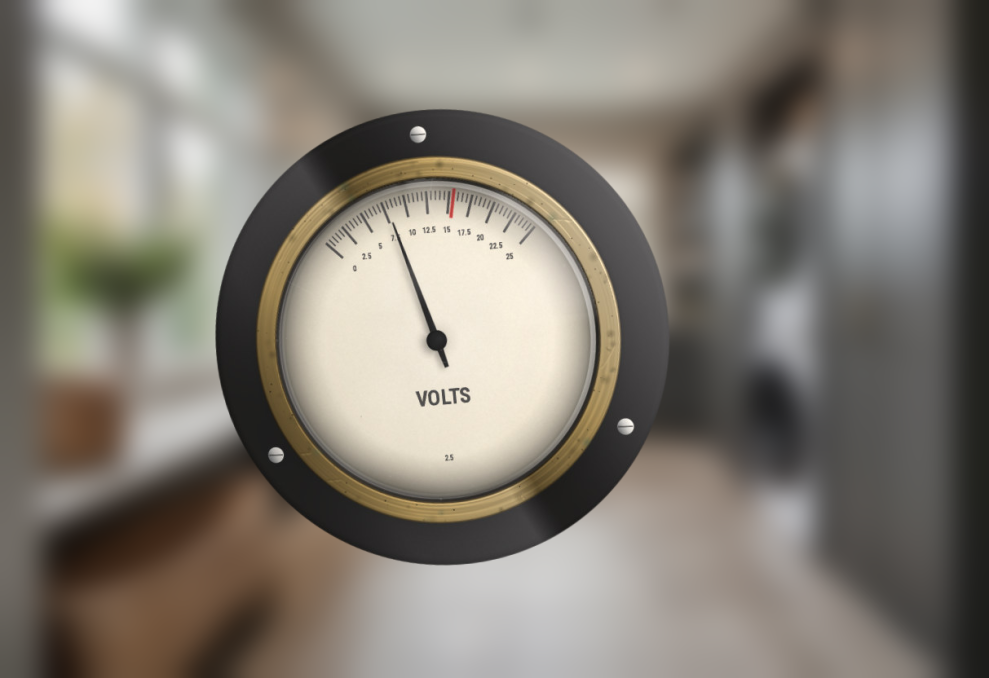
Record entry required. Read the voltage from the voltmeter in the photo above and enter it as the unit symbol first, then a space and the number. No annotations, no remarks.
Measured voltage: V 8
